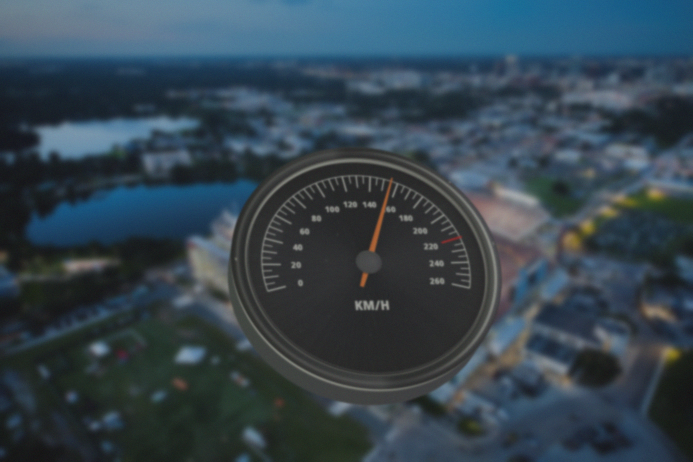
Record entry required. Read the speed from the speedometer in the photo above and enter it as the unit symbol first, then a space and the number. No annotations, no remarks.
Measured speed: km/h 155
